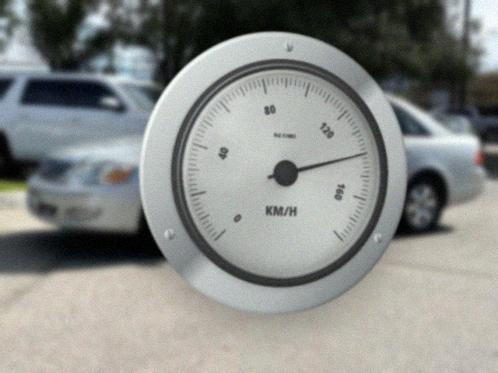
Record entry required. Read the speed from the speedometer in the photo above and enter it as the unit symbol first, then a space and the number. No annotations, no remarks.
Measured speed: km/h 140
